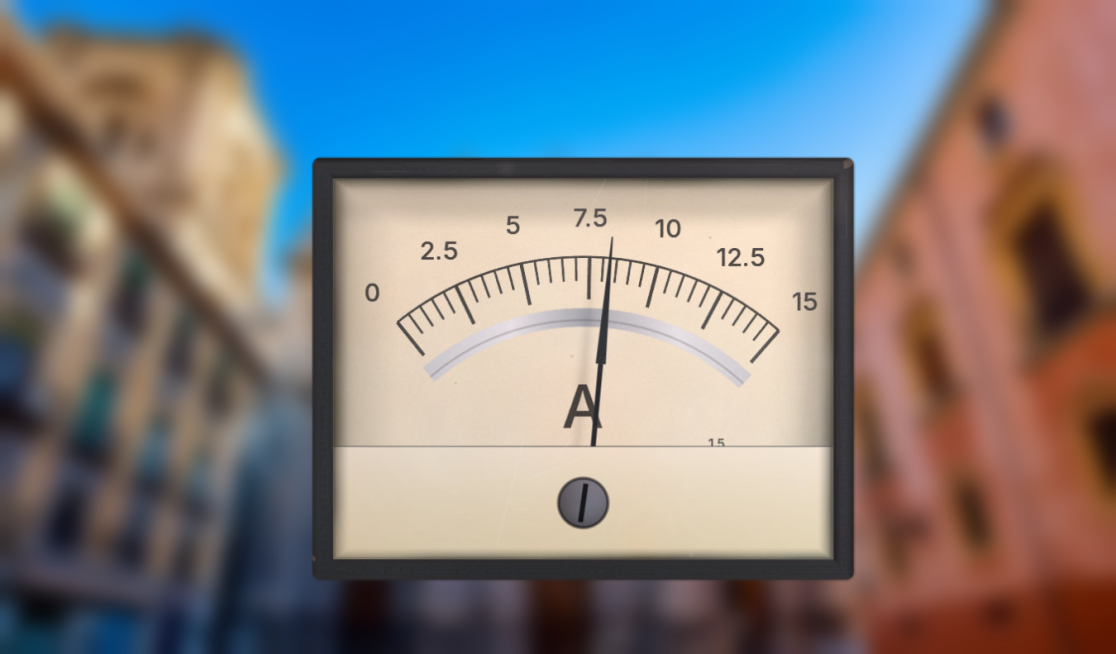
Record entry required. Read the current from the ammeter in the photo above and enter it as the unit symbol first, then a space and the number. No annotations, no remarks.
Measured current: A 8.25
